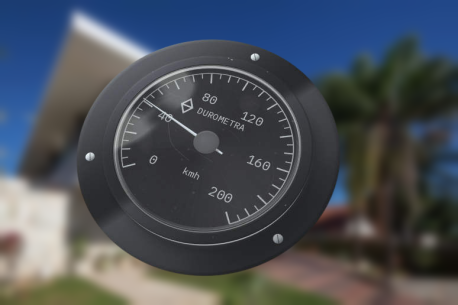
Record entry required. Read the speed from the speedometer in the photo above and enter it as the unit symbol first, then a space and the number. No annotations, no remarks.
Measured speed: km/h 40
